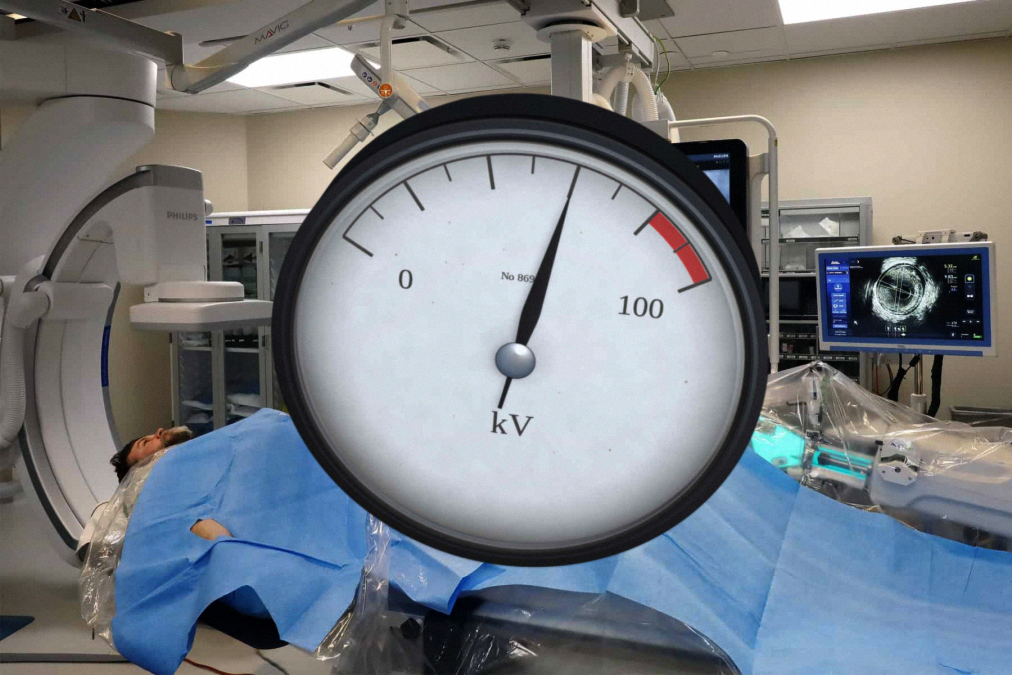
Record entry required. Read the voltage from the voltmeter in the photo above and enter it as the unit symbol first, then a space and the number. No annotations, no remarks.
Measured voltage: kV 60
